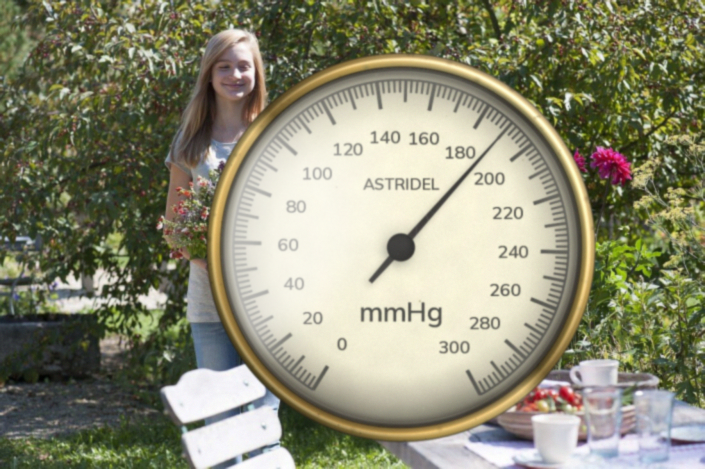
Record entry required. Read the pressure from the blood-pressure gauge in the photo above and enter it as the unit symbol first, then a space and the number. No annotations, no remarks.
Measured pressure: mmHg 190
